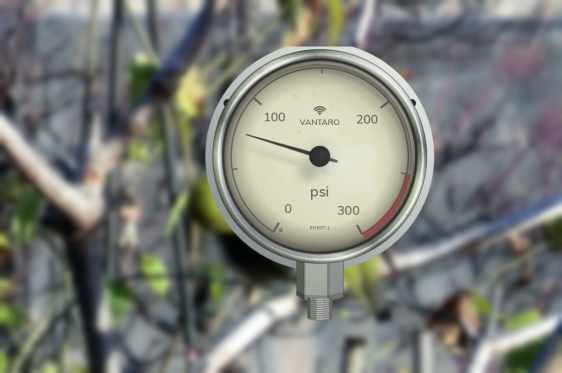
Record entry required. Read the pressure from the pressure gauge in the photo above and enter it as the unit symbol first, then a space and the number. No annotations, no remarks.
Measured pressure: psi 75
